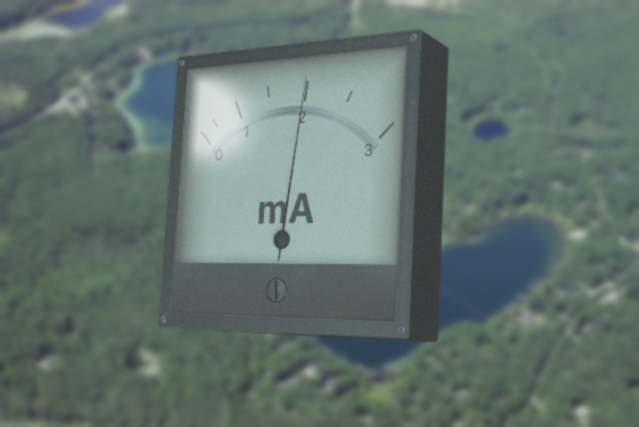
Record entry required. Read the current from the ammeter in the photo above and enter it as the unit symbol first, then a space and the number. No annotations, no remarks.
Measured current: mA 2
